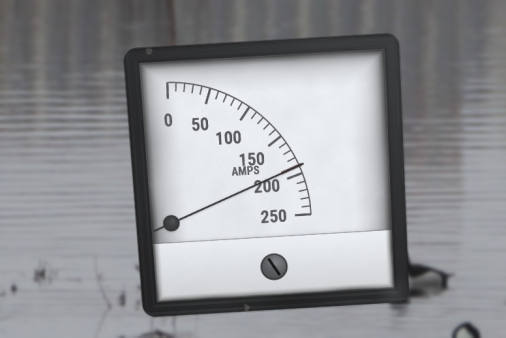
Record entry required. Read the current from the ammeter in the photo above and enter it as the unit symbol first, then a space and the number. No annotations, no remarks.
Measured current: A 190
